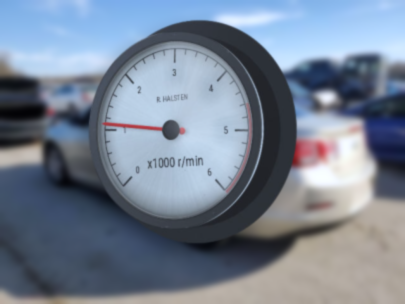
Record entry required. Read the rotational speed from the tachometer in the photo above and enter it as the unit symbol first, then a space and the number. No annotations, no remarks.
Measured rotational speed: rpm 1100
